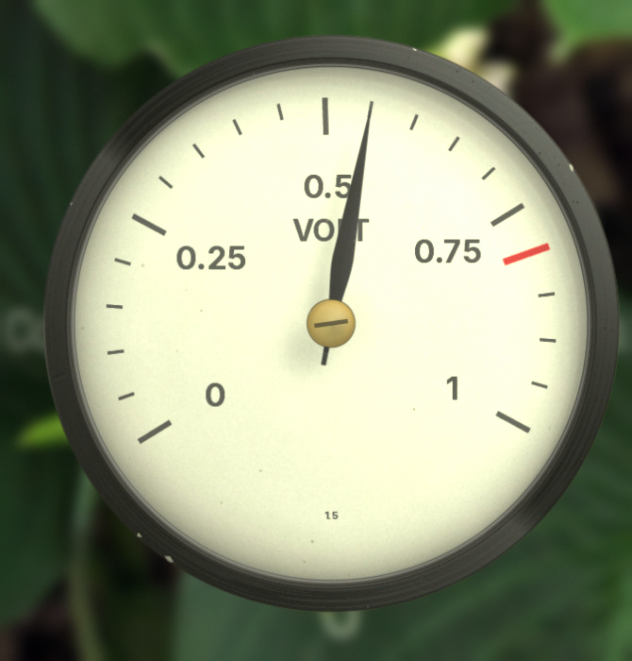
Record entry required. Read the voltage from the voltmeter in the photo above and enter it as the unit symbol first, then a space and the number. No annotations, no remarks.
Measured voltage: V 0.55
